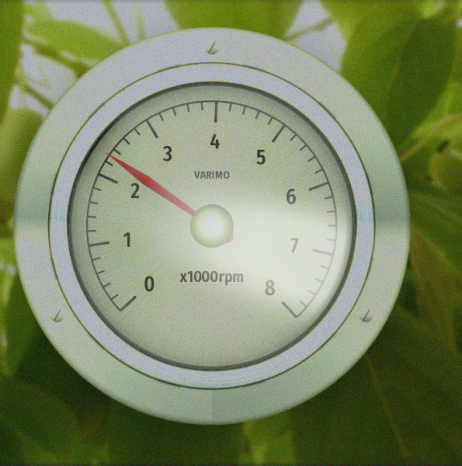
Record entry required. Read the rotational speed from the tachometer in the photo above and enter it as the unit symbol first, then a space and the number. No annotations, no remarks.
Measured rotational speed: rpm 2300
